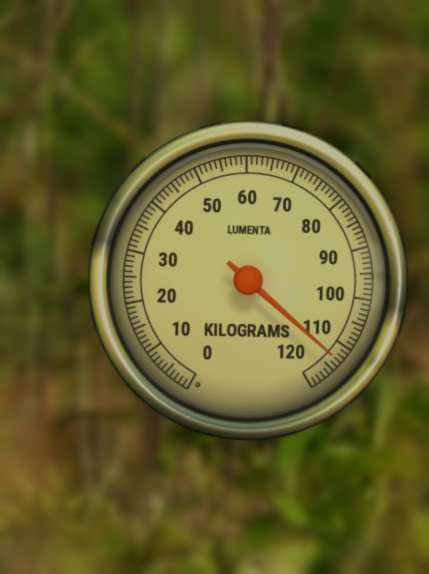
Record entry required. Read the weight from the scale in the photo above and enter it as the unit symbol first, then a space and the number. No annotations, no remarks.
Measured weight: kg 113
